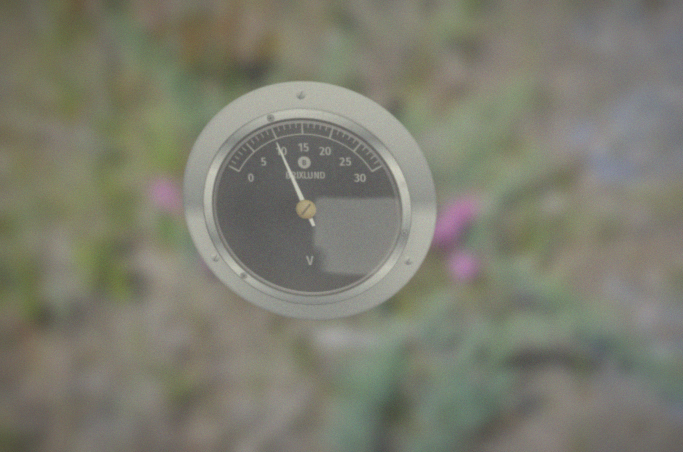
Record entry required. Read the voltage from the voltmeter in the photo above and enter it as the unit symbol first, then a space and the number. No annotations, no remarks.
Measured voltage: V 10
